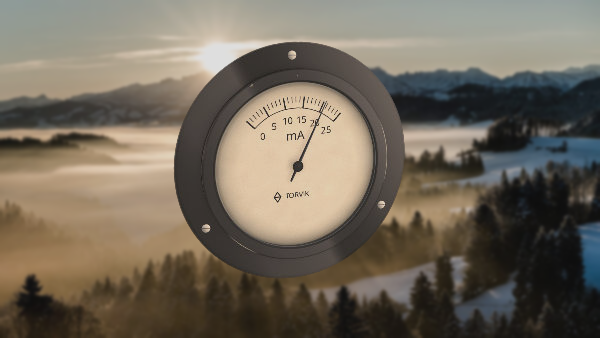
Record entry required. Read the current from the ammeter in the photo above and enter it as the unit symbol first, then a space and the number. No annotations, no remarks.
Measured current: mA 20
